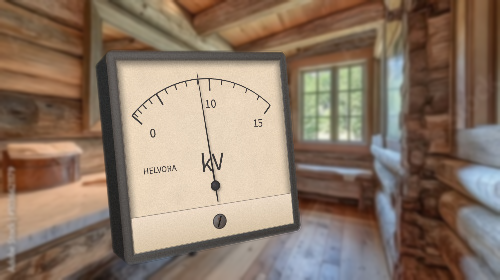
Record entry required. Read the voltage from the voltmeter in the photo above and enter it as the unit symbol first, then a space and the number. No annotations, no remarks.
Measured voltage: kV 9
